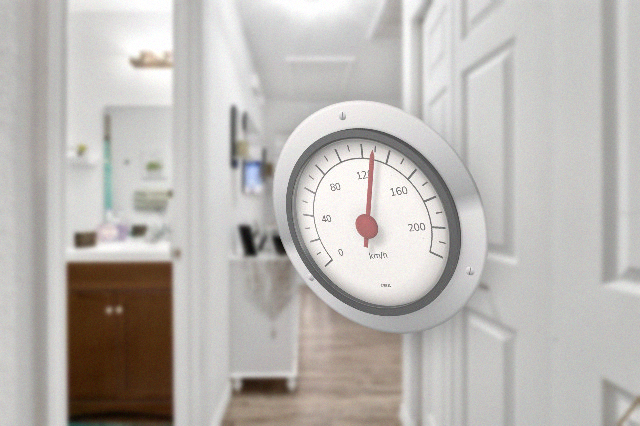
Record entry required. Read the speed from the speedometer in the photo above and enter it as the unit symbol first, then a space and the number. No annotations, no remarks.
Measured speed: km/h 130
